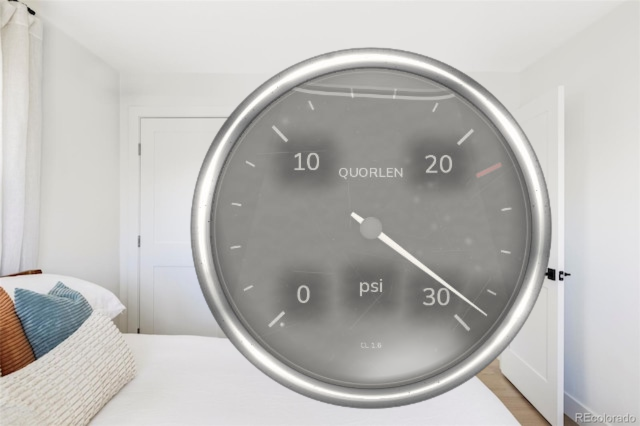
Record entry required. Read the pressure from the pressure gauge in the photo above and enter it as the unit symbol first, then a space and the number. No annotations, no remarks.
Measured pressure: psi 29
